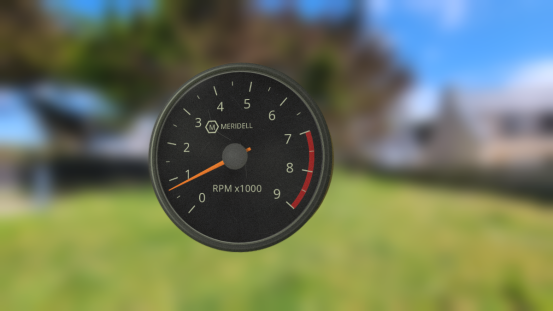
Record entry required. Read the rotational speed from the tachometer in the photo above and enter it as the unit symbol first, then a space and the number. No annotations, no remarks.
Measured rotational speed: rpm 750
